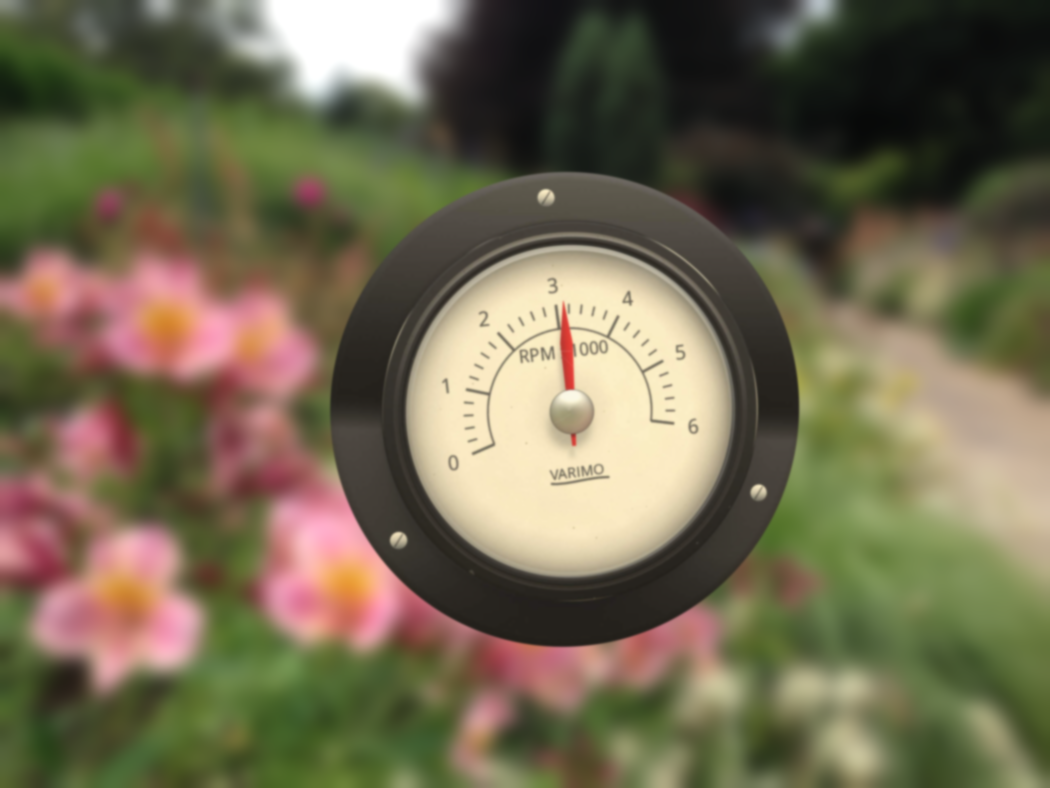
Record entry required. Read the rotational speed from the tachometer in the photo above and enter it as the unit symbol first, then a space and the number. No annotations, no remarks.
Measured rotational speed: rpm 3100
